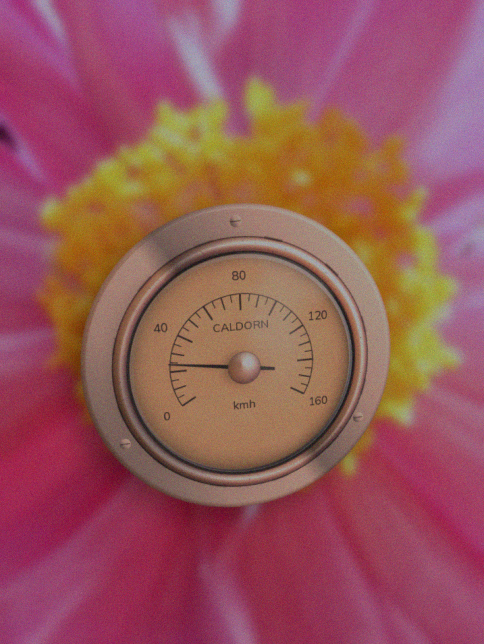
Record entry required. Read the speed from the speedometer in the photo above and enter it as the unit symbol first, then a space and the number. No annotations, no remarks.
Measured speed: km/h 25
